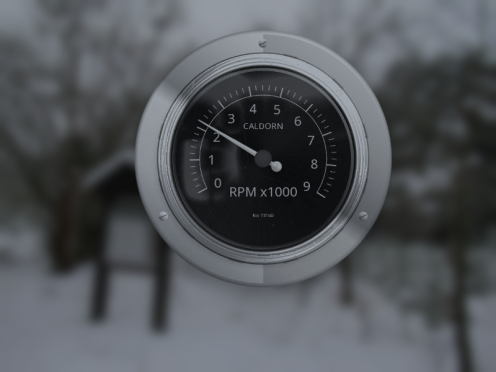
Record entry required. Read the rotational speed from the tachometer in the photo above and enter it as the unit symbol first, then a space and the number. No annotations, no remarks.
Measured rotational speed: rpm 2200
